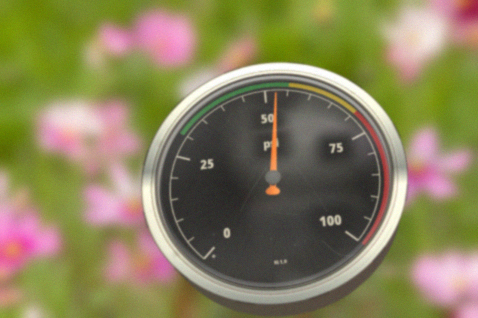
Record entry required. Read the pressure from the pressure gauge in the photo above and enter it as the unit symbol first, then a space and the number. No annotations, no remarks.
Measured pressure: psi 52.5
